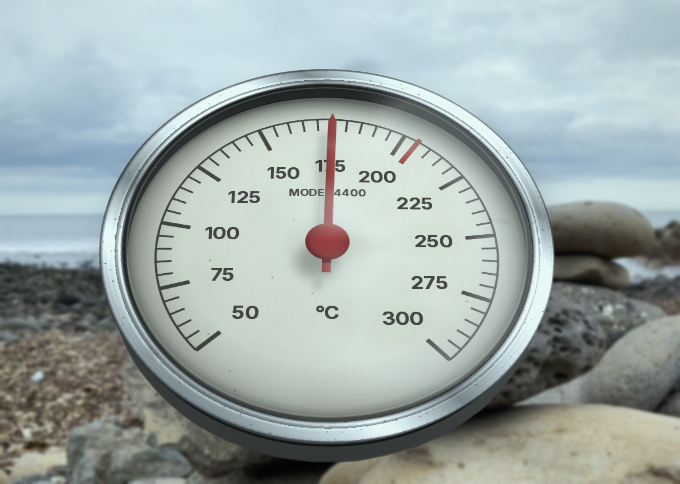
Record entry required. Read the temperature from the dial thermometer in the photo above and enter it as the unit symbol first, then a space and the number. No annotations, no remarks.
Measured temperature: °C 175
